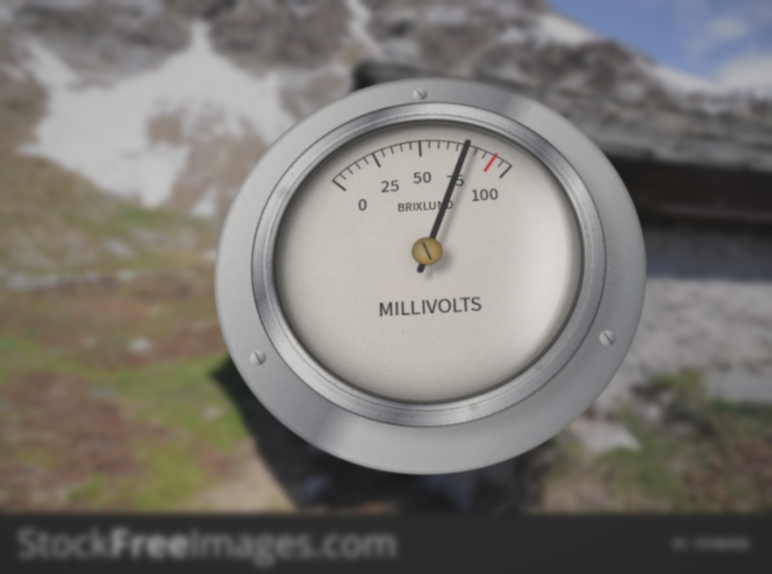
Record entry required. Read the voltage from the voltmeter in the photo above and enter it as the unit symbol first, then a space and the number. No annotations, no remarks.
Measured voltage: mV 75
